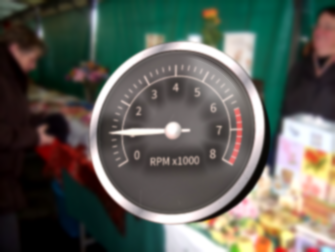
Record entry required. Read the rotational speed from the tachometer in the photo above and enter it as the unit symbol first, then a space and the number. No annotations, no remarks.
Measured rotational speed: rpm 1000
